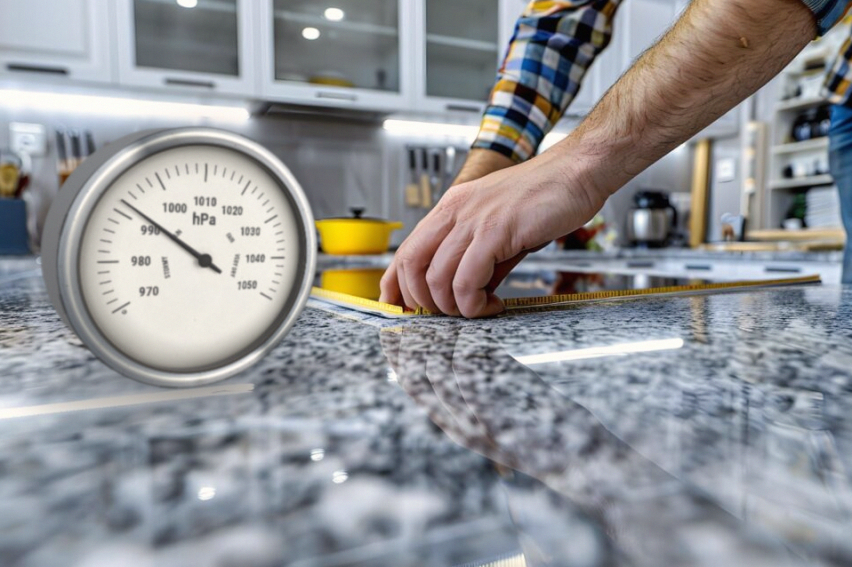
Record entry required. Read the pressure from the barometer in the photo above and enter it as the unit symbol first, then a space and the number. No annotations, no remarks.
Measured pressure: hPa 992
